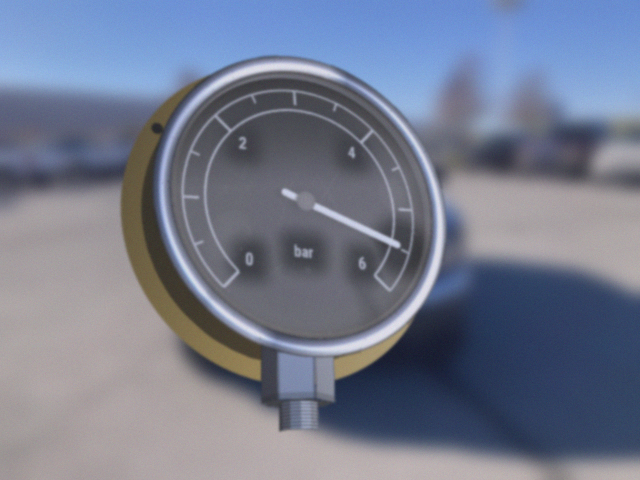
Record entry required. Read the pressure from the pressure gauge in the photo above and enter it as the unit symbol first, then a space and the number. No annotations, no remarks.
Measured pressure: bar 5.5
